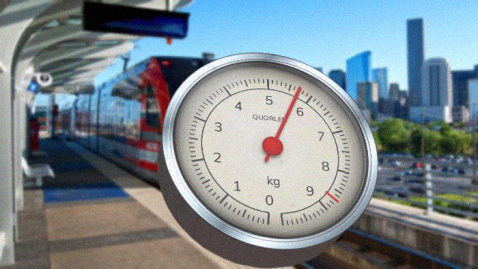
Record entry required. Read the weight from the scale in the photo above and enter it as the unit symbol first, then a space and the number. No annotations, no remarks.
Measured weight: kg 5.7
